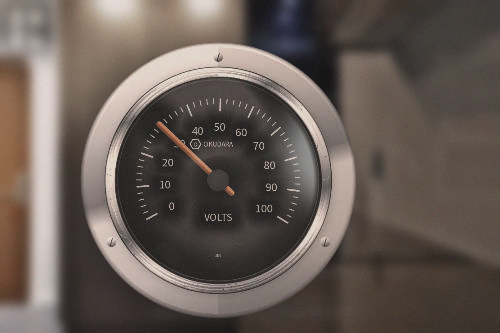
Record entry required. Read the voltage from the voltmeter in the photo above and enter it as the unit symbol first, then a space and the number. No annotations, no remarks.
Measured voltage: V 30
